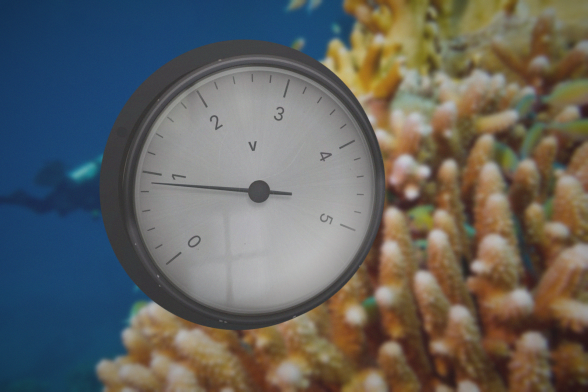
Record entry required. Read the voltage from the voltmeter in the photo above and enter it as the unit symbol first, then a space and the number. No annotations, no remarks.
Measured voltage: V 0.9
